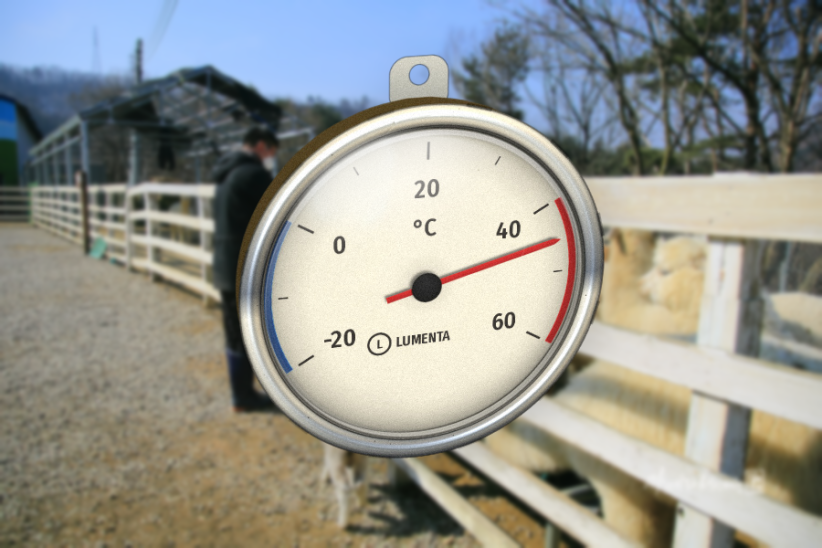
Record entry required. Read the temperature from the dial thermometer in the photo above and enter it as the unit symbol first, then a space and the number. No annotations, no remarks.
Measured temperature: °C 45
